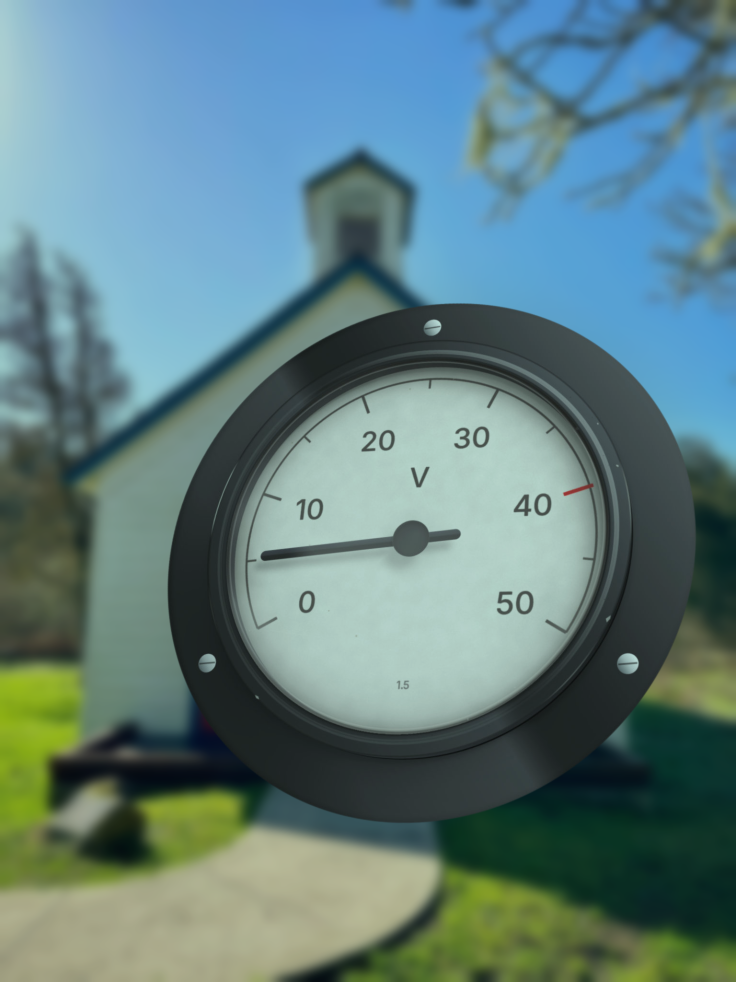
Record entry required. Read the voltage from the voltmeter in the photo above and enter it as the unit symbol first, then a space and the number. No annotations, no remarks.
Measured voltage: V 5
